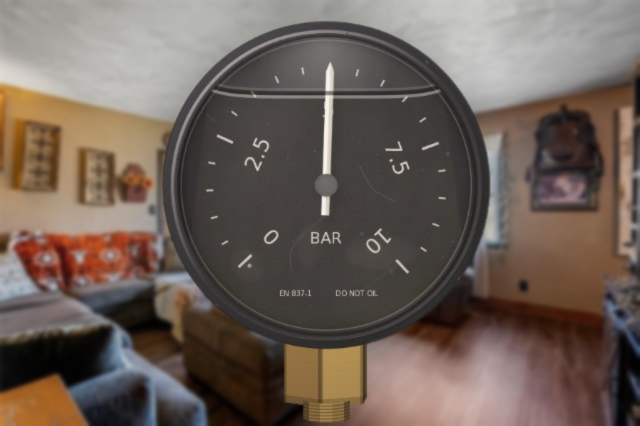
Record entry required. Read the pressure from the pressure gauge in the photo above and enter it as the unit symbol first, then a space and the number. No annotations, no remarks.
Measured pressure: bar 5
